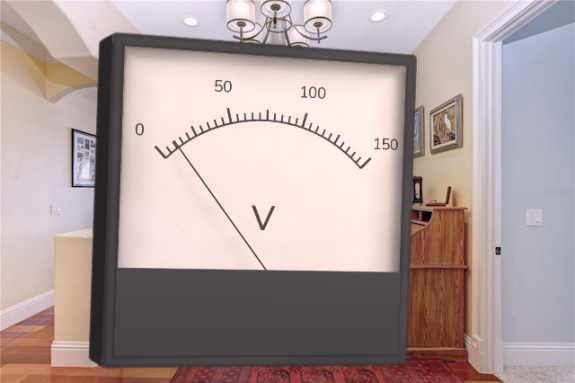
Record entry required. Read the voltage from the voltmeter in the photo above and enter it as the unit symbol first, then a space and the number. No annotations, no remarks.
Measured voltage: V 10
